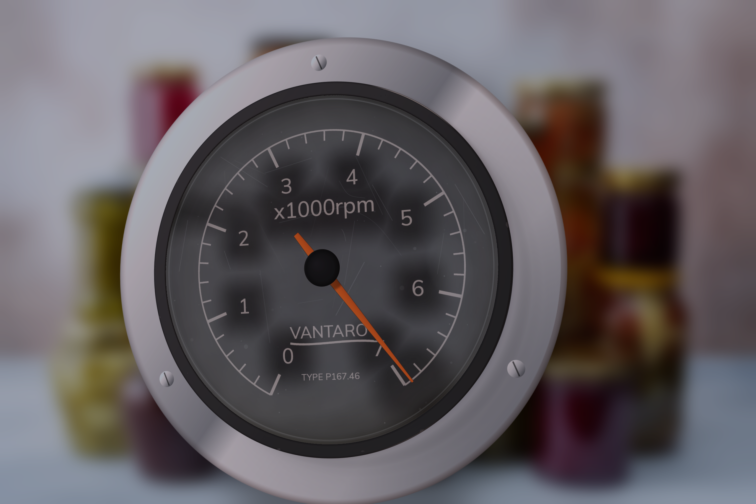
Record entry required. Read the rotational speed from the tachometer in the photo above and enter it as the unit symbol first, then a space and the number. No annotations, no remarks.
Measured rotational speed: rpm 6900
